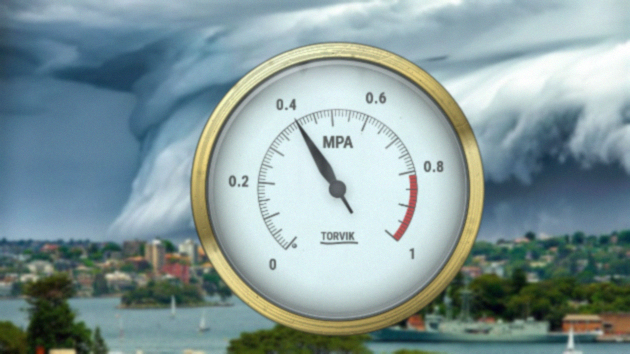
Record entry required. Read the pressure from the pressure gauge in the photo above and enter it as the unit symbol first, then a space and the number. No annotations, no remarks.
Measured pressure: MPa 0.4
